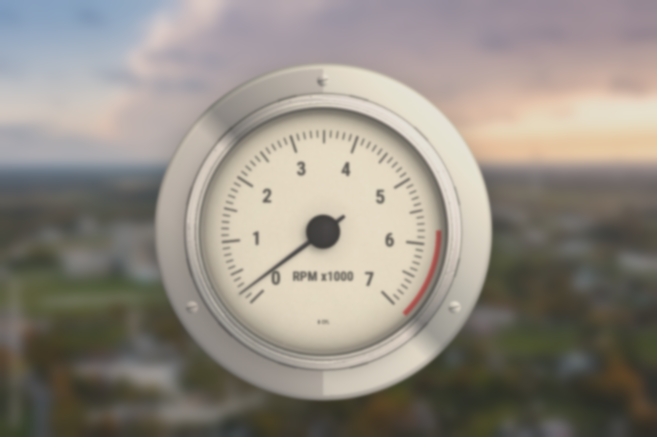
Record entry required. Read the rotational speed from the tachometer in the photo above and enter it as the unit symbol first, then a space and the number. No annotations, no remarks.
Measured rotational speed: rpm 200
